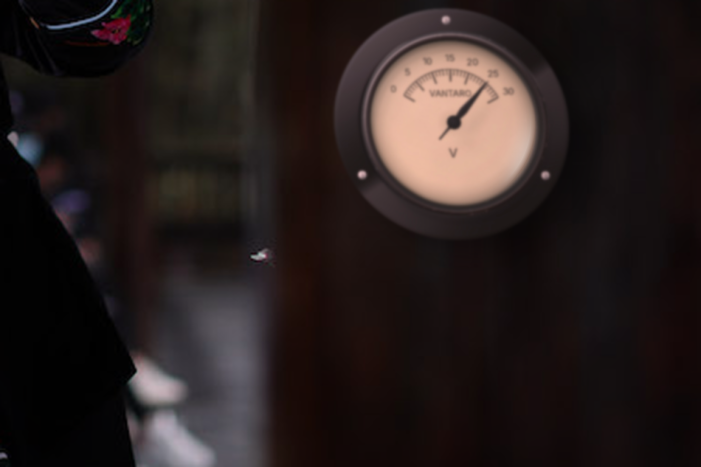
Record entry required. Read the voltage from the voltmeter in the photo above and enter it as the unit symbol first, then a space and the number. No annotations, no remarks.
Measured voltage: V 25
